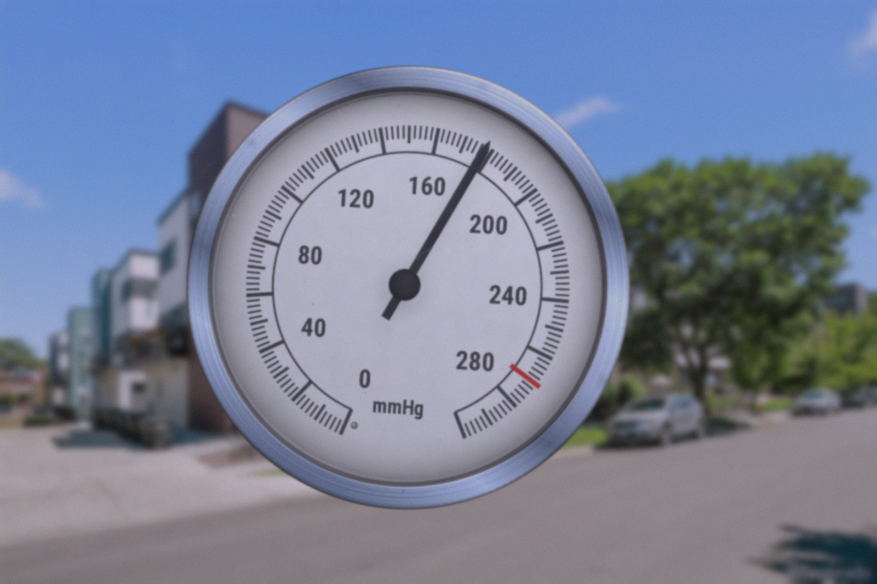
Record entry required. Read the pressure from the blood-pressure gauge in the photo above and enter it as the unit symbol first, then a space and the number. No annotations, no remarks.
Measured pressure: mmHg 178
